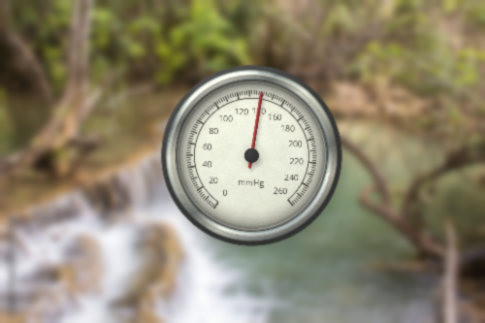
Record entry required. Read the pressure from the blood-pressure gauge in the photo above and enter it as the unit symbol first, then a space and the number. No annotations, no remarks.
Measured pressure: mmHg 140
